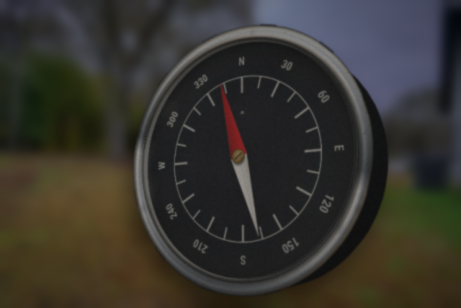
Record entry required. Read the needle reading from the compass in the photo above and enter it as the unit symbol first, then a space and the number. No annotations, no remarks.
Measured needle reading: ° 345
